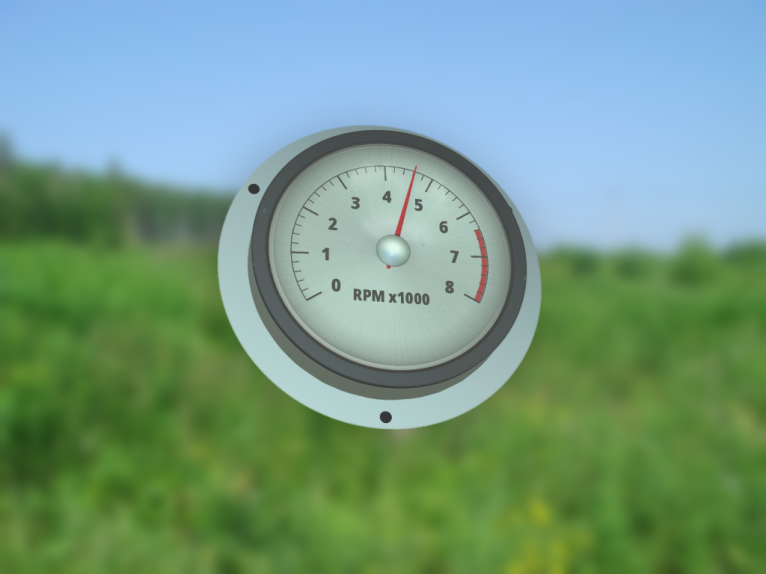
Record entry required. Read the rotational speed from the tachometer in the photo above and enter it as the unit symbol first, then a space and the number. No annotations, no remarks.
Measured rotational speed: rpm 4600
